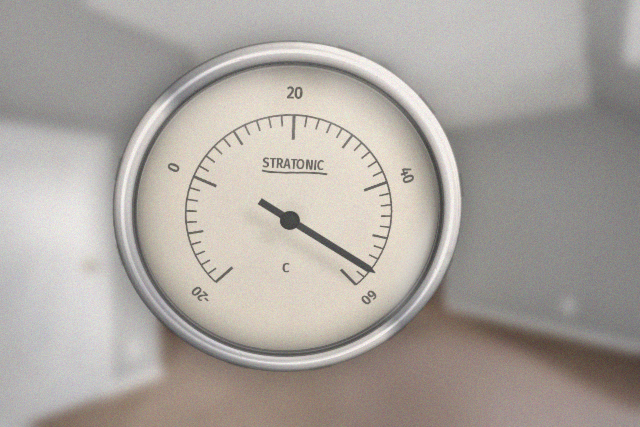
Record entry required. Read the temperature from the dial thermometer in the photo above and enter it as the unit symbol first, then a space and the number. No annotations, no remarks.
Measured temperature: °C 56
